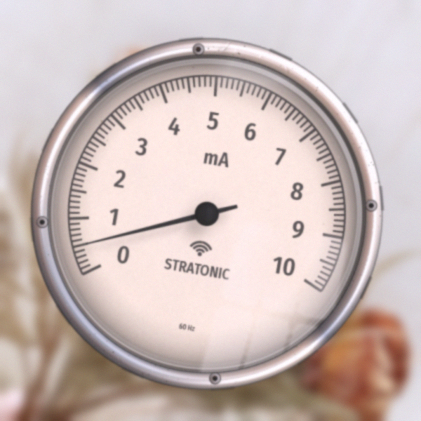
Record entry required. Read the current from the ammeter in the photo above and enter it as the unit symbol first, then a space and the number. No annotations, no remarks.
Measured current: mA 0.5
